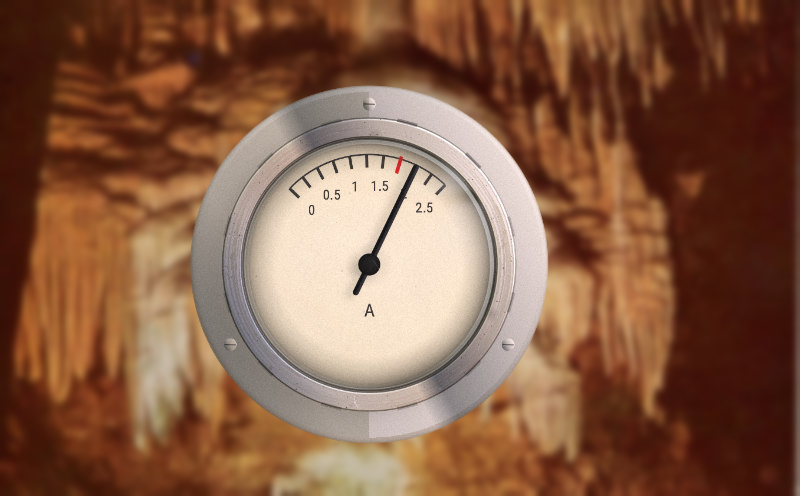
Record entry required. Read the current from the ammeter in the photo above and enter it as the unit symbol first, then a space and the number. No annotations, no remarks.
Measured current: A 2
